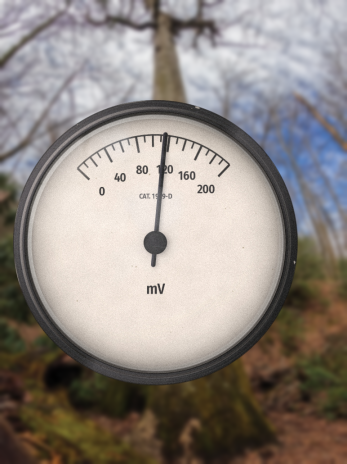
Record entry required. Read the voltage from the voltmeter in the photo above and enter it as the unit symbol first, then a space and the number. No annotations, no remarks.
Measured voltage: mV 115
